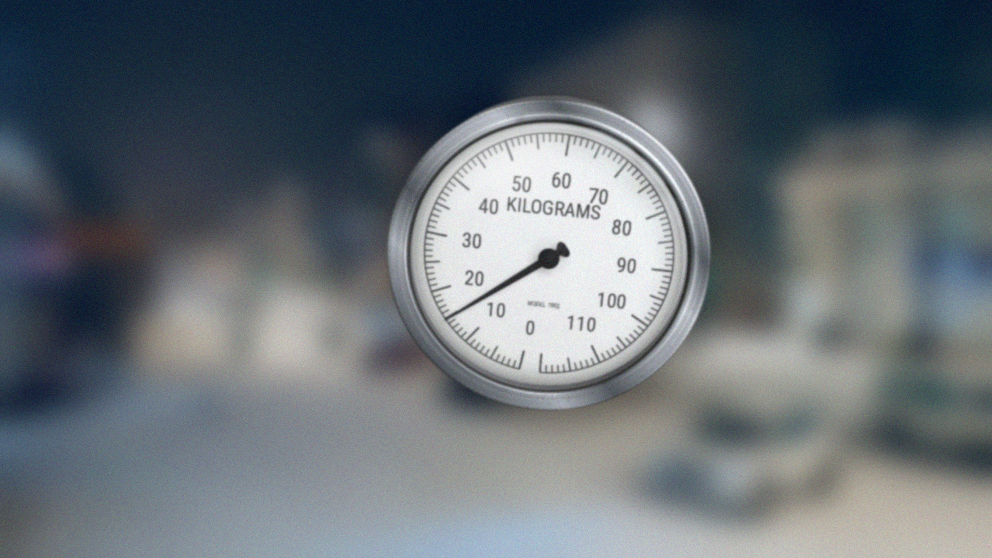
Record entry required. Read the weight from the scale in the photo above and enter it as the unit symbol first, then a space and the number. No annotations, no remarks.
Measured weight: kg 15
